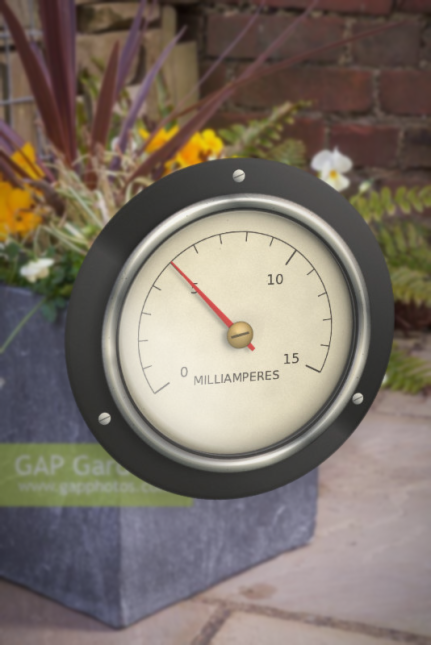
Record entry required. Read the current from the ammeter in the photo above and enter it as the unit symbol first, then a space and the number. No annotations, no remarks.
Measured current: mA 5
